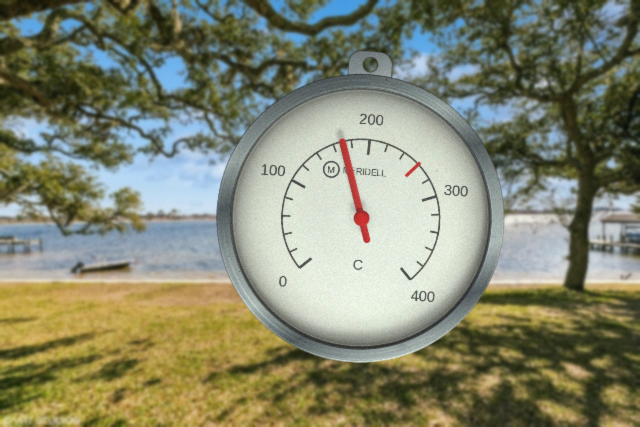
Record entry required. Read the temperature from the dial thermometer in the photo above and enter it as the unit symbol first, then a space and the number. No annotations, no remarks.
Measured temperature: °C 170
